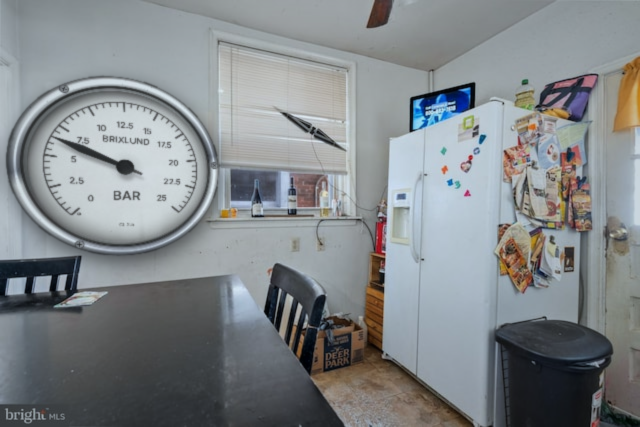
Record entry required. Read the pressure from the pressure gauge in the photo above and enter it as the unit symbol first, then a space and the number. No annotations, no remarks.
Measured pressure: bar 6.5
